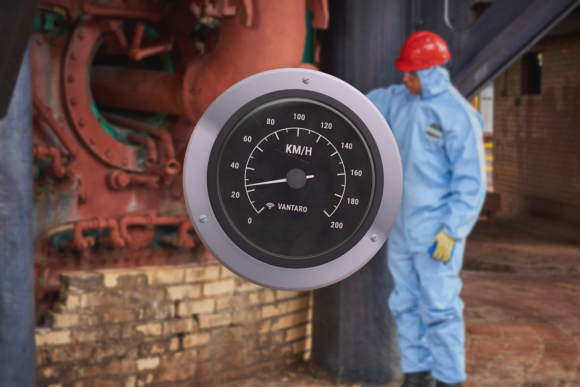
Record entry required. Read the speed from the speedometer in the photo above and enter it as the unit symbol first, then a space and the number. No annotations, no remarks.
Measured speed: km/h 25
